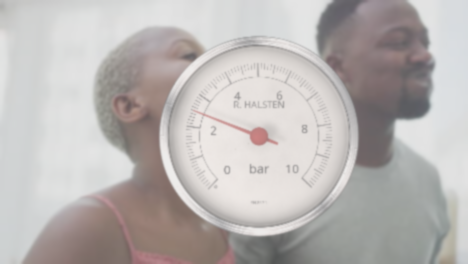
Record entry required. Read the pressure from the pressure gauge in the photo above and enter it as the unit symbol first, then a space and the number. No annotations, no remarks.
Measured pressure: bar 2.5
